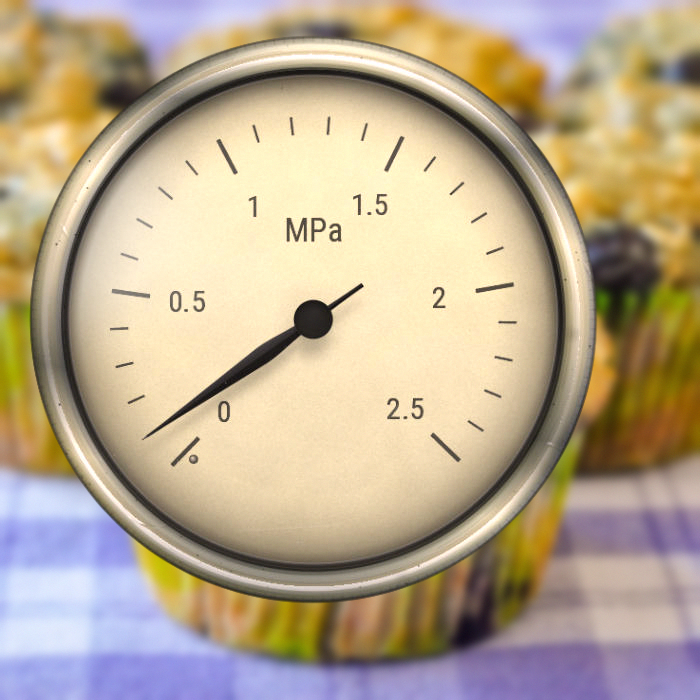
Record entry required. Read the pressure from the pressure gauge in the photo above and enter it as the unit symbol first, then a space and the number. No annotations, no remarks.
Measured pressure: MPa 0.1
